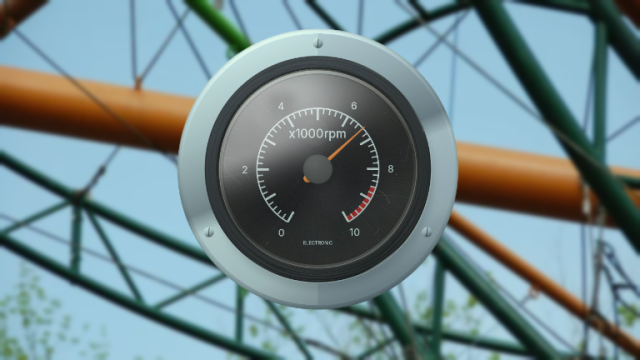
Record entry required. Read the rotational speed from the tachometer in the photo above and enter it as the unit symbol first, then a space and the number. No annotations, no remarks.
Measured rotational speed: rpm 6600
